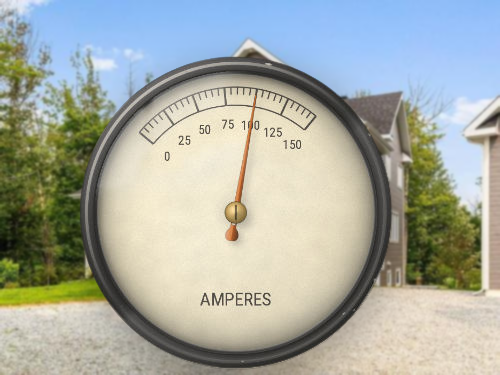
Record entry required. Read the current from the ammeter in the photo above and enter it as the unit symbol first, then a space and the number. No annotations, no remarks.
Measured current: A 100
